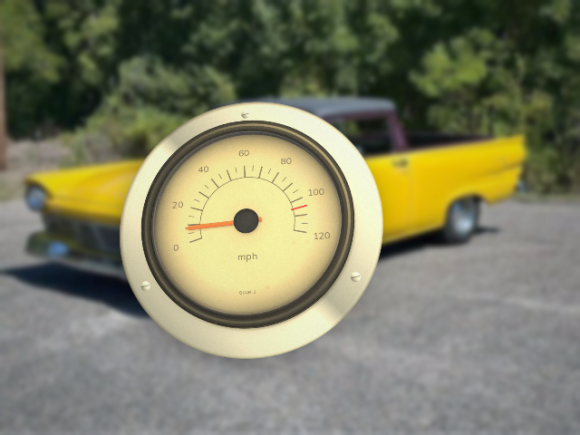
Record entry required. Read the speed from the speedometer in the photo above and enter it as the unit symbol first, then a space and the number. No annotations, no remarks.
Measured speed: mph 7.5
